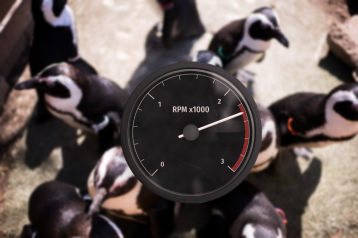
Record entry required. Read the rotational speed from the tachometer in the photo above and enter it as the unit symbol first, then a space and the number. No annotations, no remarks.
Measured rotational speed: rpm 2300
